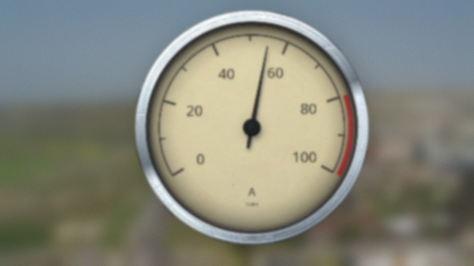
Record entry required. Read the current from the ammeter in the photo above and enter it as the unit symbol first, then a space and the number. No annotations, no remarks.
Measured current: A 55
